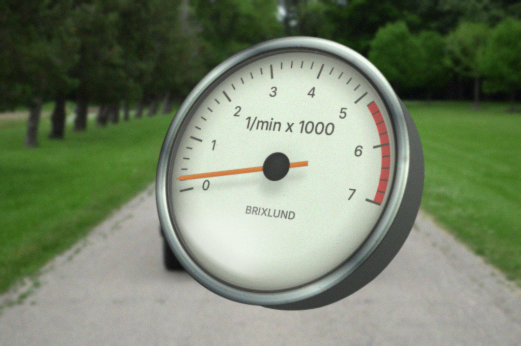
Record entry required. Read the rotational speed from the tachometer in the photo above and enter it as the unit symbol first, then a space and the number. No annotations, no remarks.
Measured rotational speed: rpm 200
